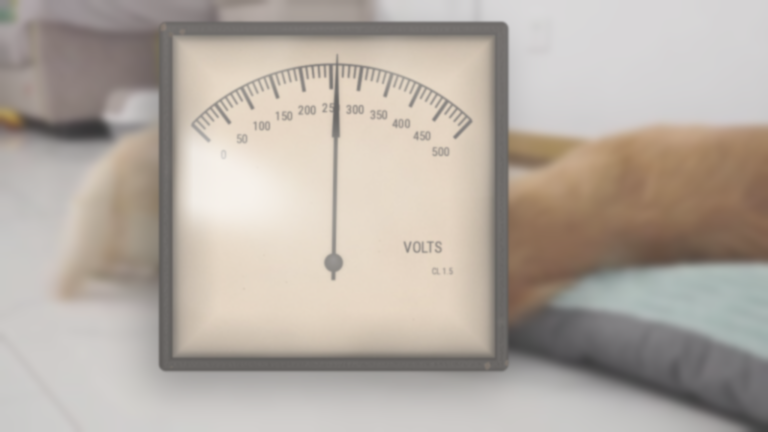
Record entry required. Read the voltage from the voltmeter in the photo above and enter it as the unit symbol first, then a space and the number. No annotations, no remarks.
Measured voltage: V 260
